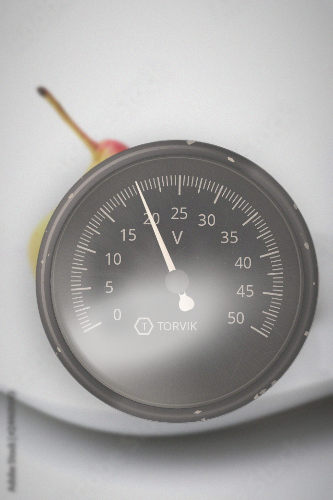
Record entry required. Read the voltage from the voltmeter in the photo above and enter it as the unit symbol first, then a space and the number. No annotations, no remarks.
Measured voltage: V 20
